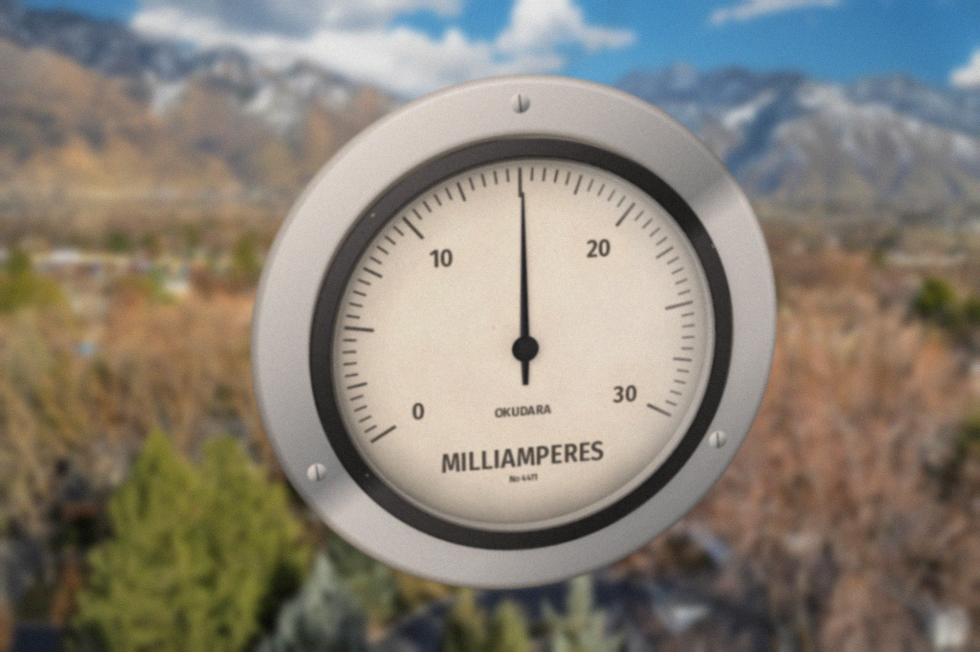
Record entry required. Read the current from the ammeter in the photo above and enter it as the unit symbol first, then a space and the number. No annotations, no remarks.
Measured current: mA 15
